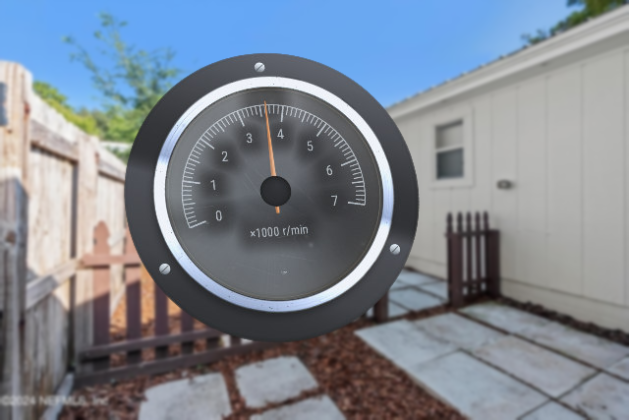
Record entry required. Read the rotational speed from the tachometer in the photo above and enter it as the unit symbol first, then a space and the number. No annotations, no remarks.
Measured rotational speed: rpm 3600
